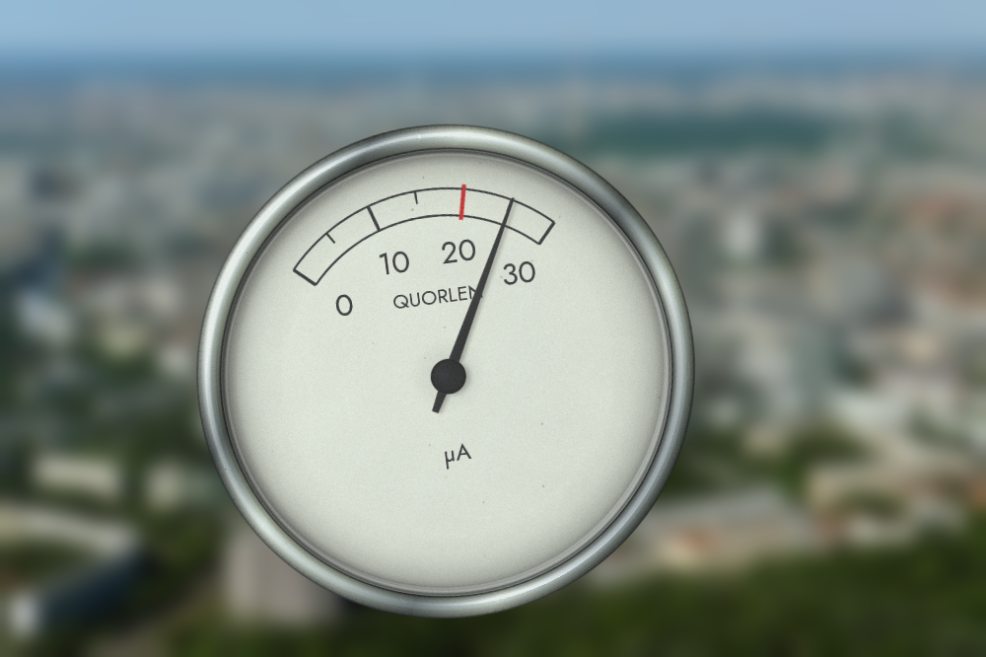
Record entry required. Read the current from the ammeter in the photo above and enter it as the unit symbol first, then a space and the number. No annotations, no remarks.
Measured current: µA 25
